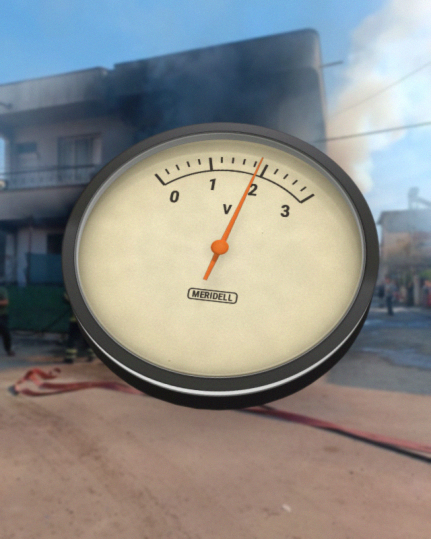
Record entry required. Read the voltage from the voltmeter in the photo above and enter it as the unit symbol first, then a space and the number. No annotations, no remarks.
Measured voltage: V 1.9
